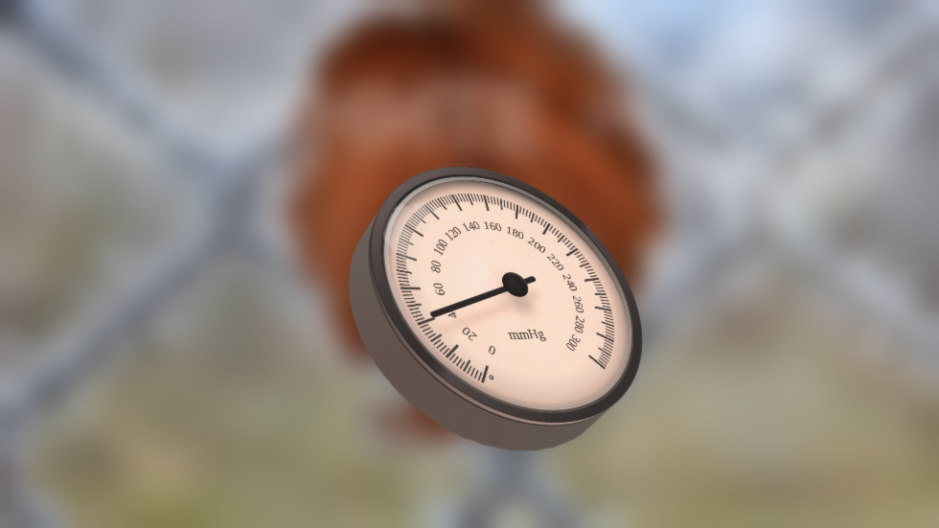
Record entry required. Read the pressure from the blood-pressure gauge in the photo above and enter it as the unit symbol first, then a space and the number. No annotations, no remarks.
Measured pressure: mmHg 40
